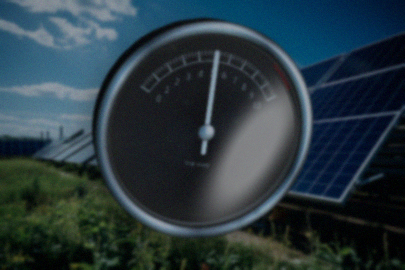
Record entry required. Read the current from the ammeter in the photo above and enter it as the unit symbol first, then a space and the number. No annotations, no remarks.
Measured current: A 5
